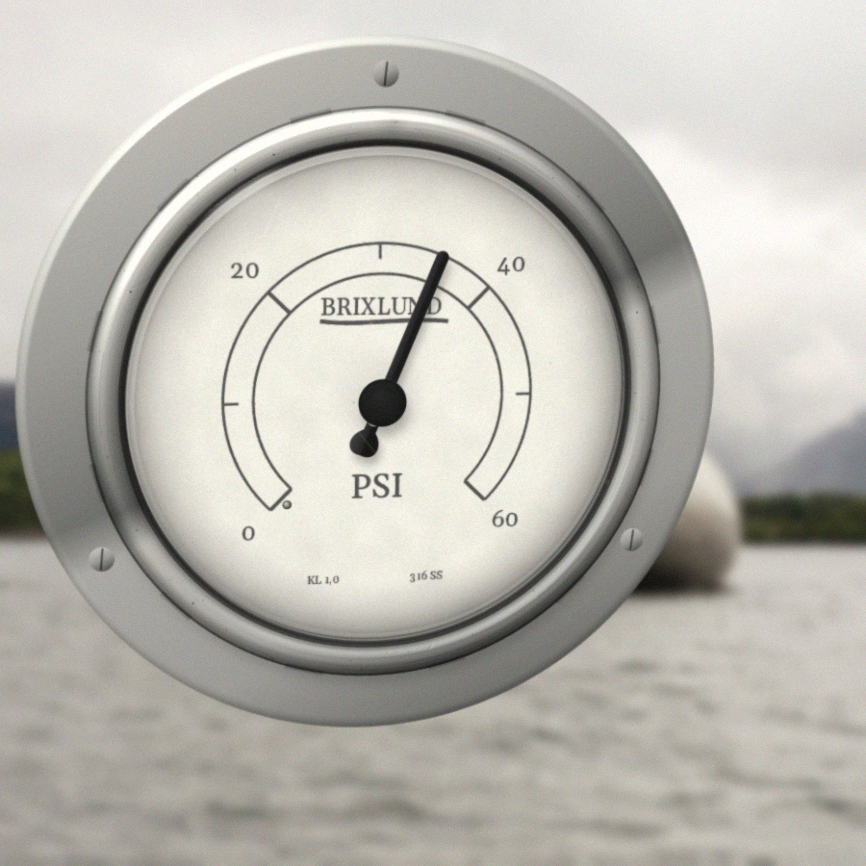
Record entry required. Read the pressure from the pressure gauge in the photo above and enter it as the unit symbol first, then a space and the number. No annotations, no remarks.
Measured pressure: psi 35
